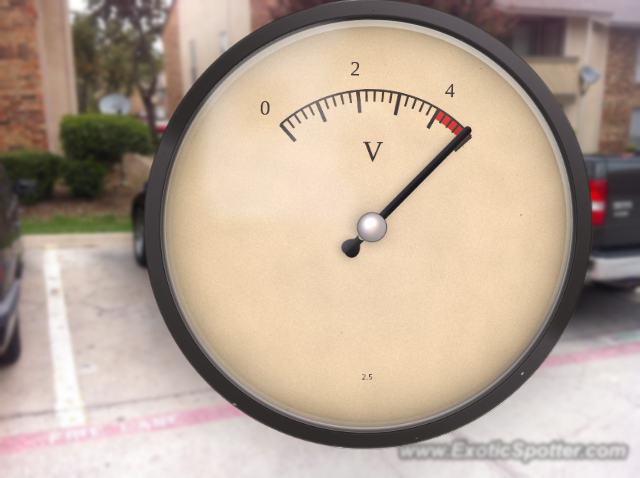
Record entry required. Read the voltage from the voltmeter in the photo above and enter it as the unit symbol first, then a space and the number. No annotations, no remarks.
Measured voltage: V 4.8
